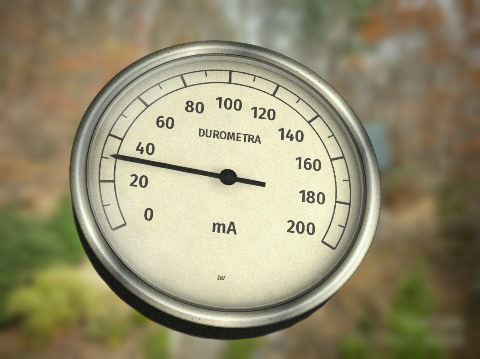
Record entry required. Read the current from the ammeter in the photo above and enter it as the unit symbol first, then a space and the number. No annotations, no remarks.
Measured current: mA 30
